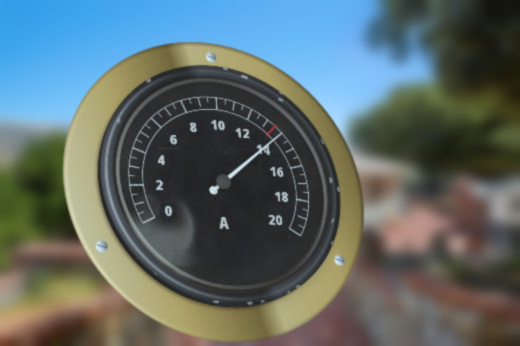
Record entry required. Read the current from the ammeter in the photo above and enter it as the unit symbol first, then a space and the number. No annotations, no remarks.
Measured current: A 14
